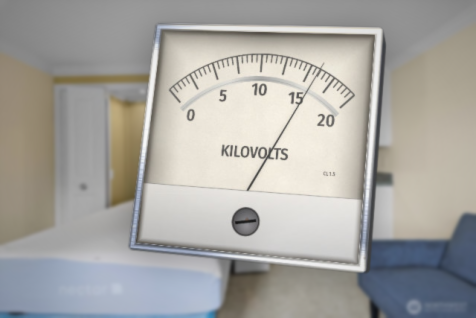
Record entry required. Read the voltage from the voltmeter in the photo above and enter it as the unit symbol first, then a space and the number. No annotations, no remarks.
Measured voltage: kV 16
